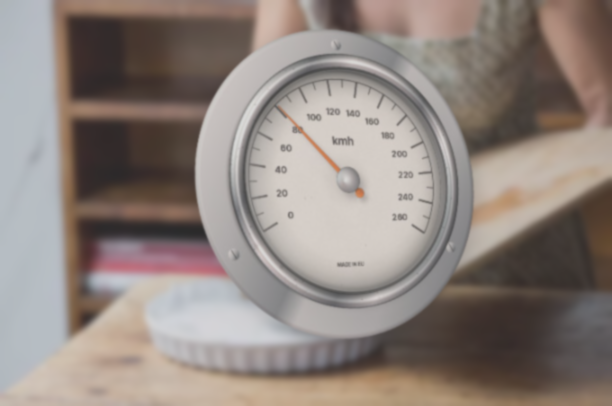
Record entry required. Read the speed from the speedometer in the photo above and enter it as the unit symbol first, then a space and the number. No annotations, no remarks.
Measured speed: km/h 80
